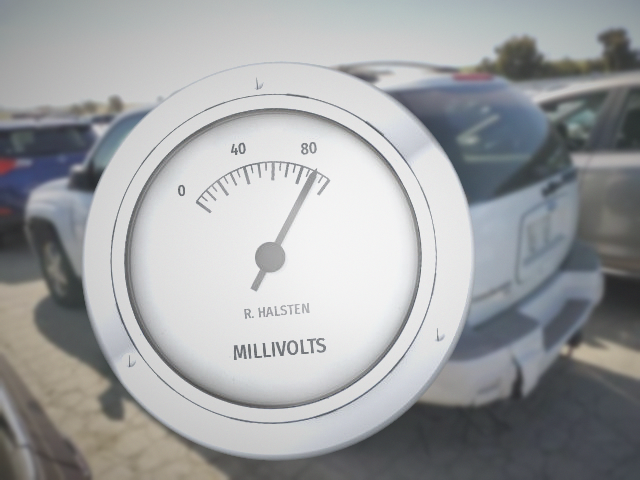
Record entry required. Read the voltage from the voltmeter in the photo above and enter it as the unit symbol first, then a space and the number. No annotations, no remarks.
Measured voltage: mV 90
